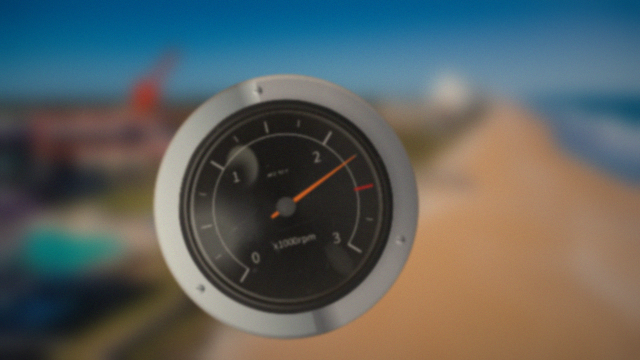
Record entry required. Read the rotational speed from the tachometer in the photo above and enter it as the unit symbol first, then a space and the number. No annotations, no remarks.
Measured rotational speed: rpm 2250
